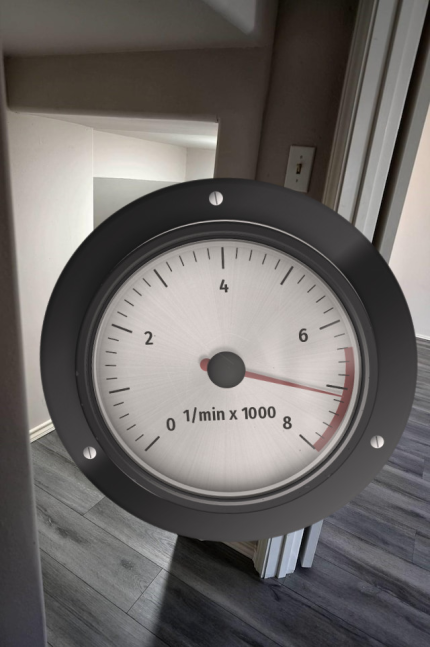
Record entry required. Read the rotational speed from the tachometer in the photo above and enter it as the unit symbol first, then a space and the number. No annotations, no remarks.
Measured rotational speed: rpm 7100
